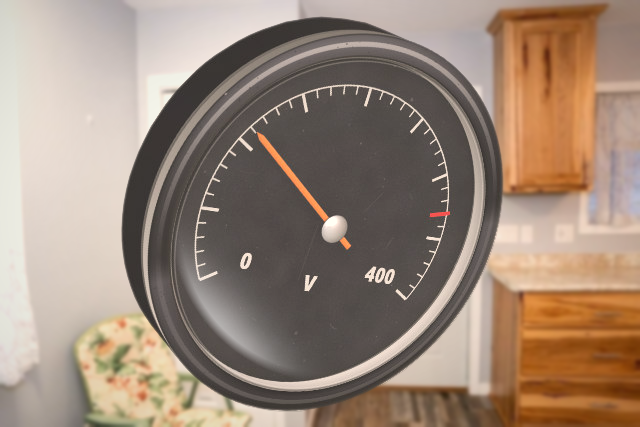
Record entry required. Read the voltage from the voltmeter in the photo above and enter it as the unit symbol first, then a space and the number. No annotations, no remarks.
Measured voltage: V 110
